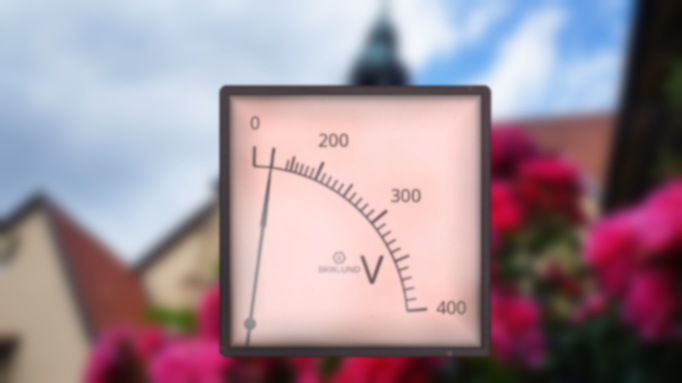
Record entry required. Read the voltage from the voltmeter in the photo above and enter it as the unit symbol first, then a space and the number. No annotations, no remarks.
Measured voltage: V 100
